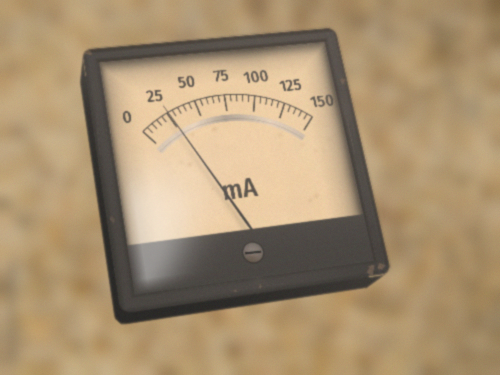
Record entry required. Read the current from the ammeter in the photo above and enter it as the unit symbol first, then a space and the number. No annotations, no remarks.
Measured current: mA 25
